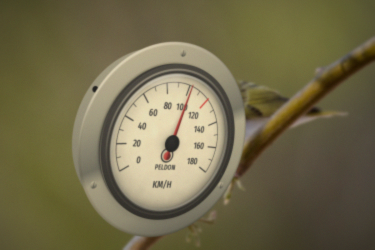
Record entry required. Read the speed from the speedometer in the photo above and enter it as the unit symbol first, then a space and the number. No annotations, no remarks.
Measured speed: km/h 100
